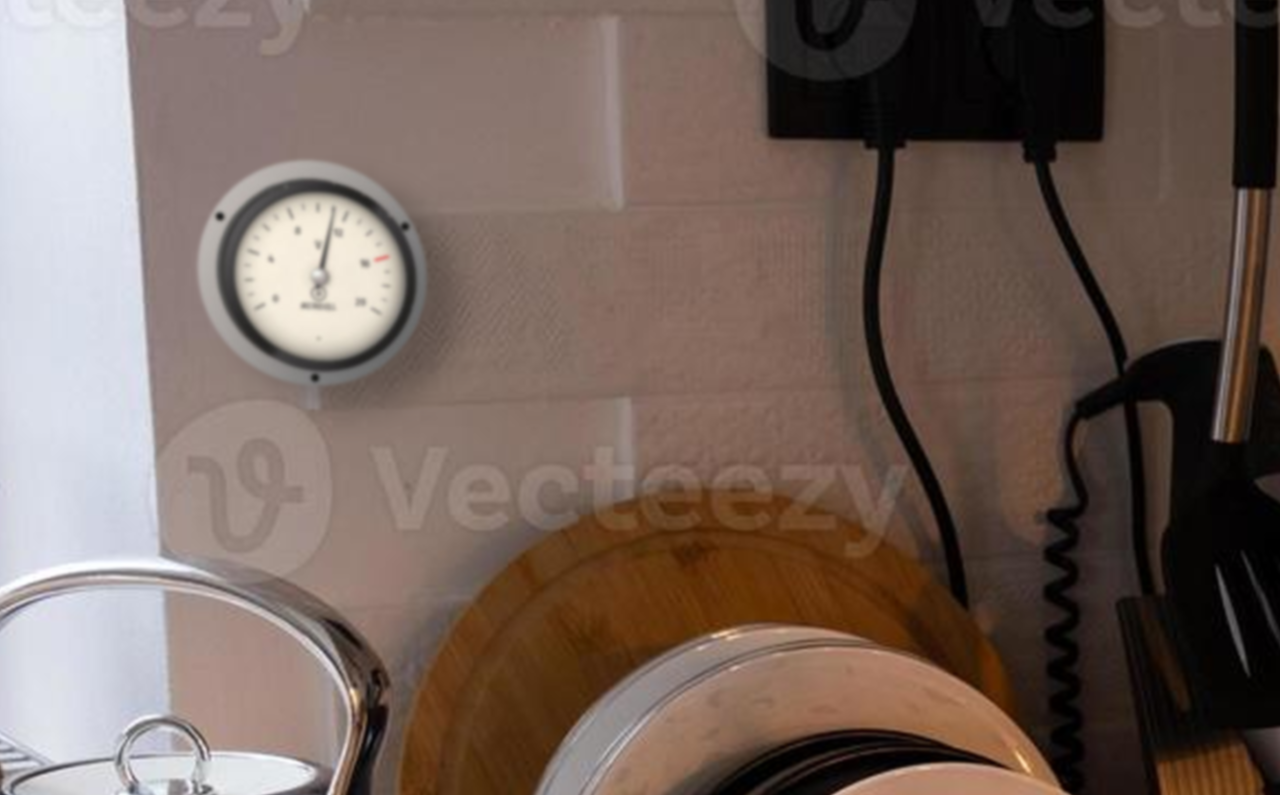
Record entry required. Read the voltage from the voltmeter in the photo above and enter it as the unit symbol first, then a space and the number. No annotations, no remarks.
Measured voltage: V 11
